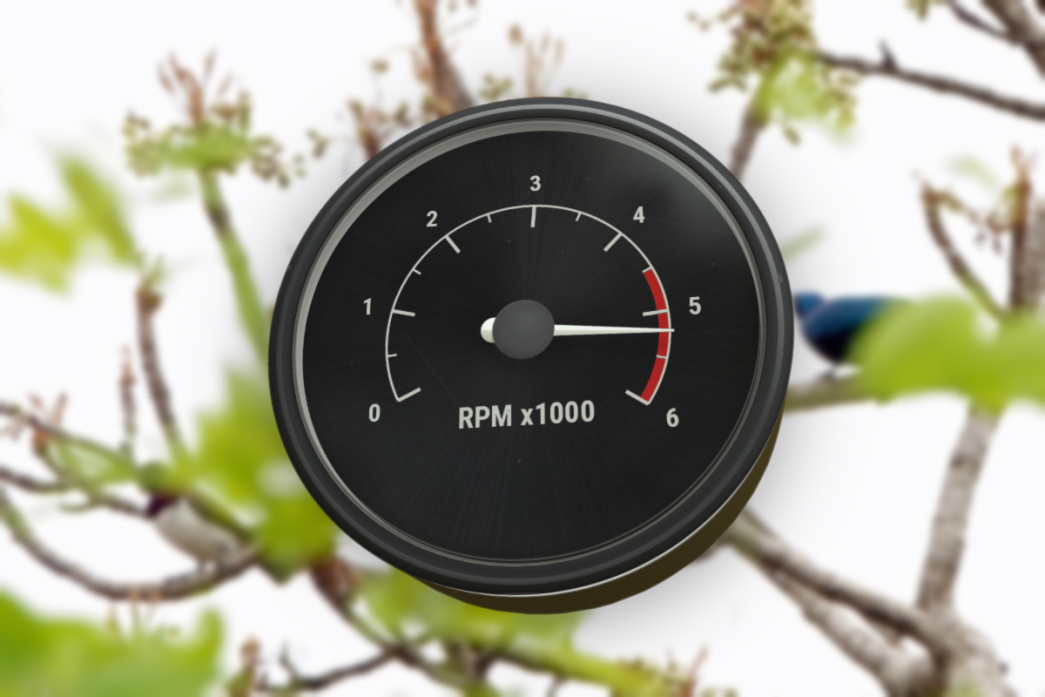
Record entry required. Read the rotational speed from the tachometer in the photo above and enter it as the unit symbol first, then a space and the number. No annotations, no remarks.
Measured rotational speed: rpm 5250
